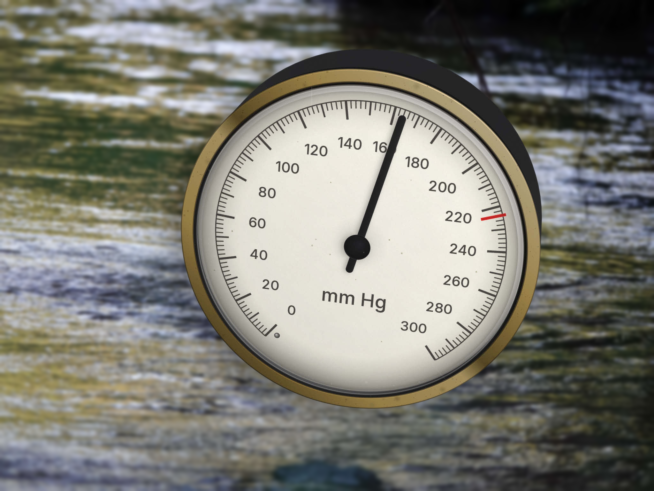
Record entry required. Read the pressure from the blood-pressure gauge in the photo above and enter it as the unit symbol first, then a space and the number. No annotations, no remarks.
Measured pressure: mmHg 164
